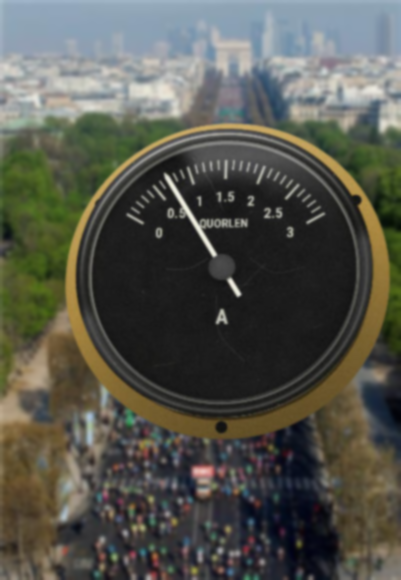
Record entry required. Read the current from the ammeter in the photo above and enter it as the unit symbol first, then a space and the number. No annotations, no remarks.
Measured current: A 0.7
